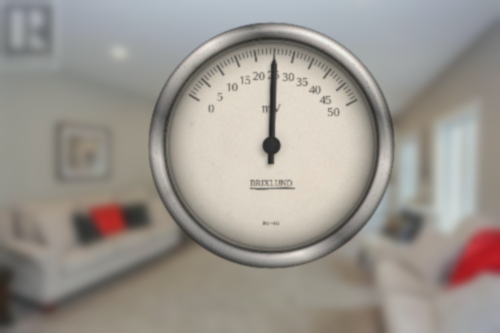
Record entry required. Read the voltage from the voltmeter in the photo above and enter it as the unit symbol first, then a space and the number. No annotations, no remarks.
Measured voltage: mV 25
